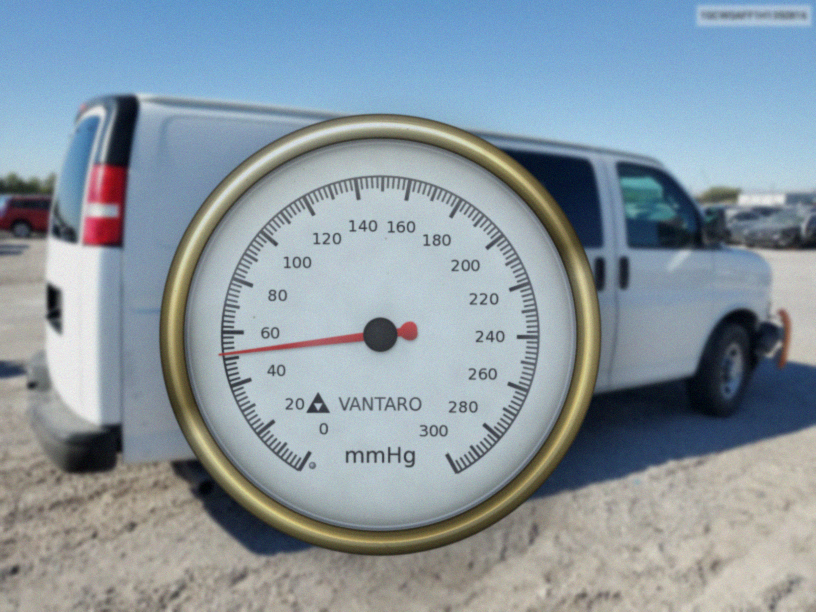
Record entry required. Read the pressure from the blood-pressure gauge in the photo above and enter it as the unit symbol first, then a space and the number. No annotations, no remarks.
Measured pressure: mmHg 52
